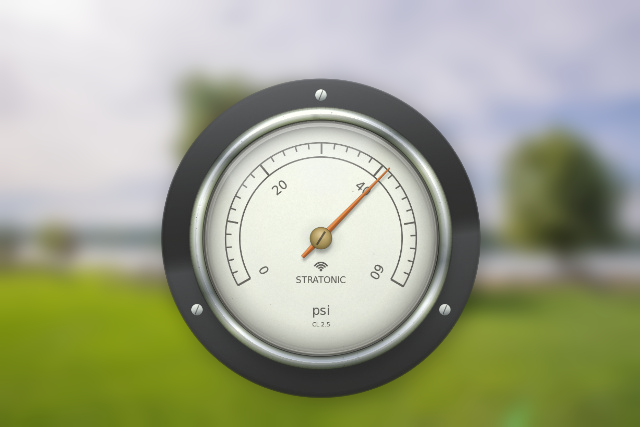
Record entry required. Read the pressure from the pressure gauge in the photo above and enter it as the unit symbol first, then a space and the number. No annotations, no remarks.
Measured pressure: psi 41
